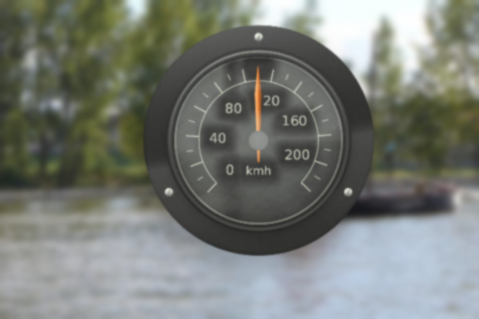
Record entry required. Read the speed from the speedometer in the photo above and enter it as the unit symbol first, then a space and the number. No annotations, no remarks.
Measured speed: km/h 110
